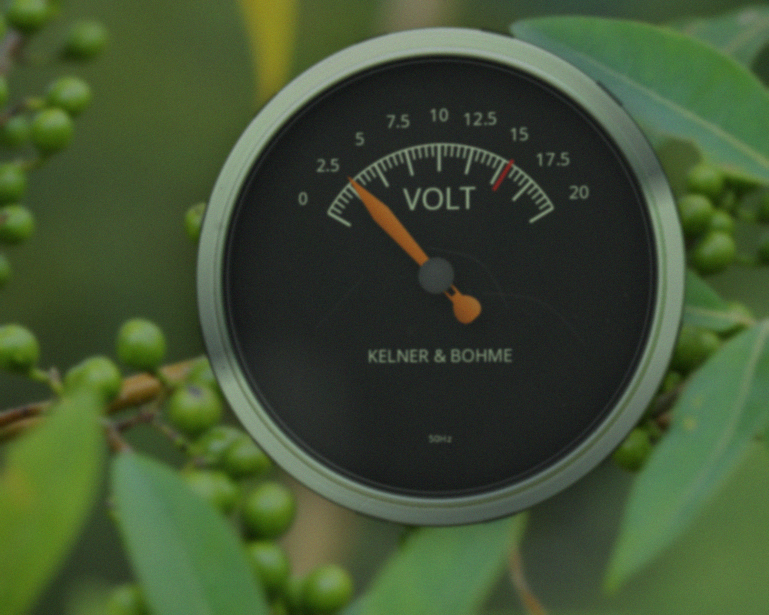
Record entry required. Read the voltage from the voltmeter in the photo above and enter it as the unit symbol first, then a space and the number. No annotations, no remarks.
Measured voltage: V 3
